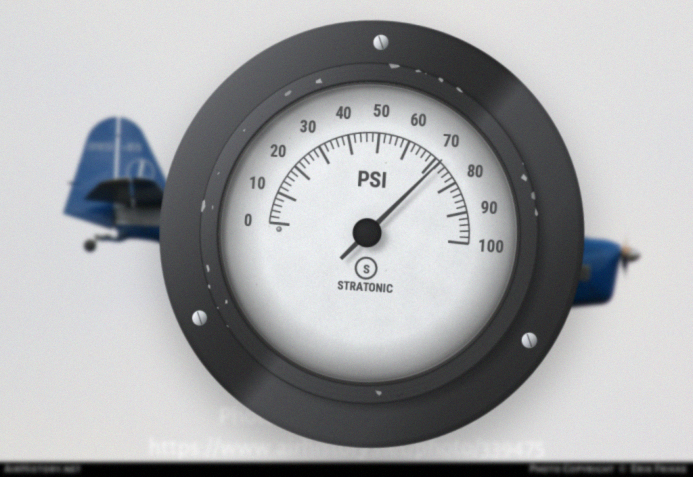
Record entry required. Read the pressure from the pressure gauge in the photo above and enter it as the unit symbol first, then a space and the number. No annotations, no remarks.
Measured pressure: psi 72
